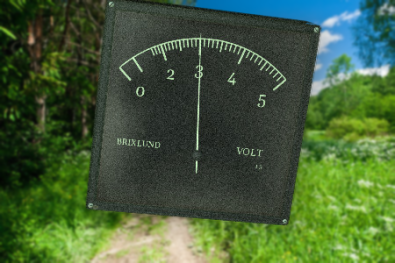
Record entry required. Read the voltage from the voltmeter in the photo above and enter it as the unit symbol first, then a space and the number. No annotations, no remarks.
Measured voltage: V 3
